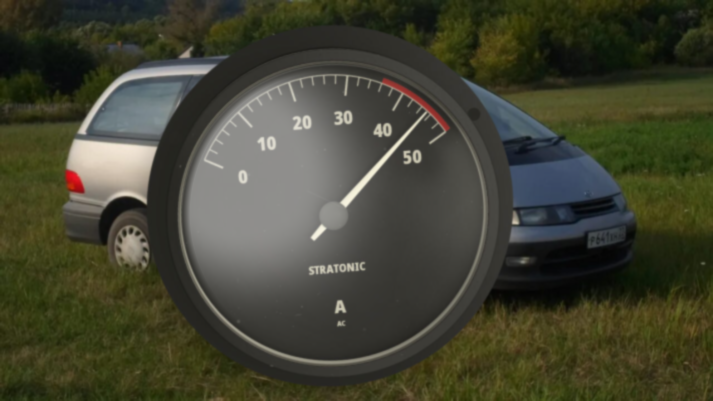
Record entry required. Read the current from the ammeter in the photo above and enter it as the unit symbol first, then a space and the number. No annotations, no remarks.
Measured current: A 45
